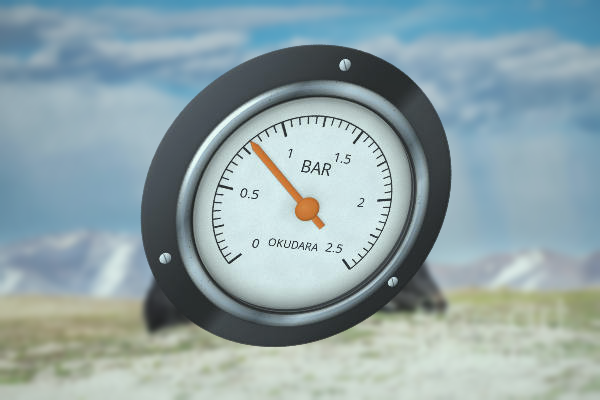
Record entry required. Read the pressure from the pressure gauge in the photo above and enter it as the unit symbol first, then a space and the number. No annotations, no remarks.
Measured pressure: bar 0.8
